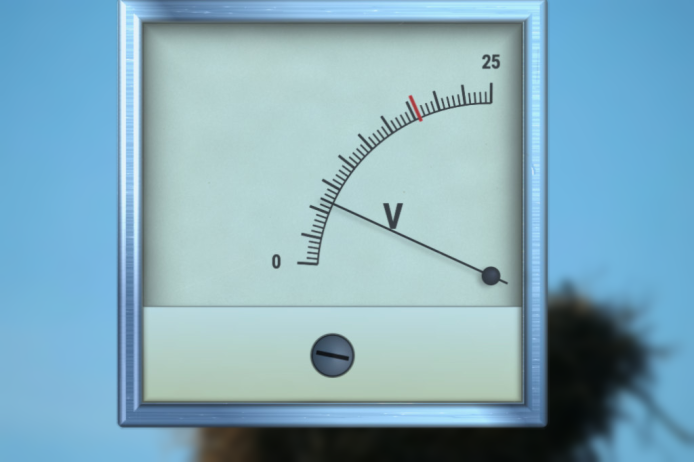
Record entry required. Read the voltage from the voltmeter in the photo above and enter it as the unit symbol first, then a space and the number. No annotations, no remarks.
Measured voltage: V 6
